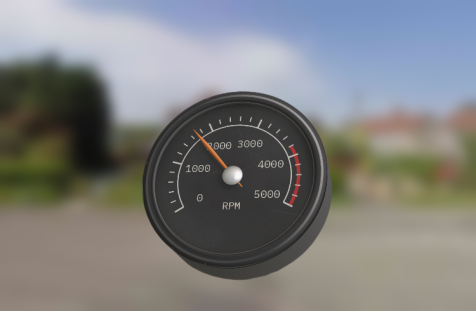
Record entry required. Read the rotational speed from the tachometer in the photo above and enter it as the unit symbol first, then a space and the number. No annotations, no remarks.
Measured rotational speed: rpm 1700
